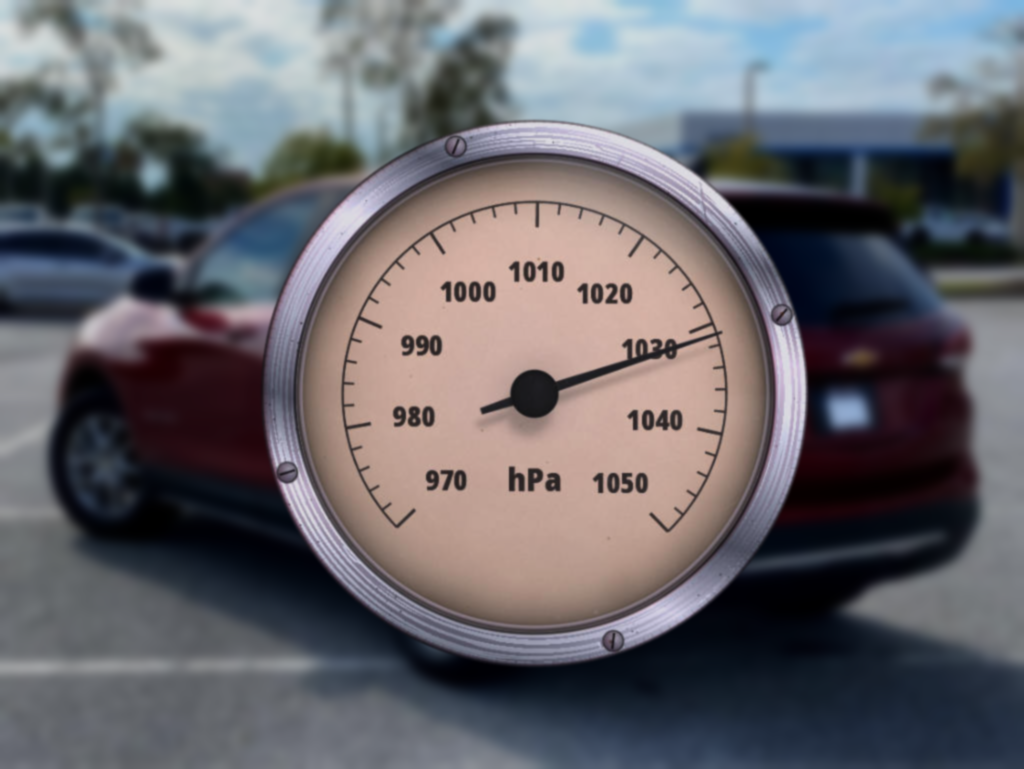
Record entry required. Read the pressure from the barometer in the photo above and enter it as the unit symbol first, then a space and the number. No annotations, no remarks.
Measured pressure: hPa 1031
